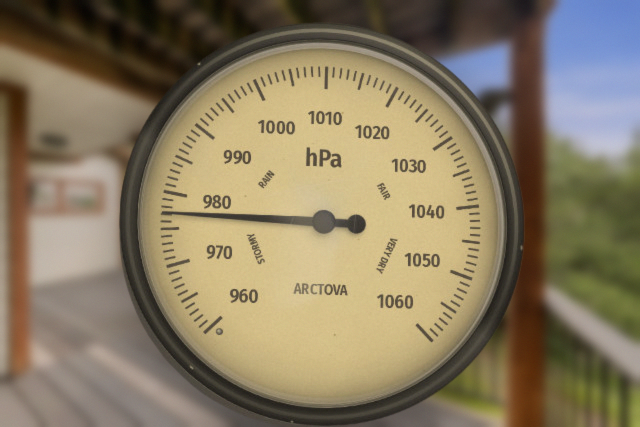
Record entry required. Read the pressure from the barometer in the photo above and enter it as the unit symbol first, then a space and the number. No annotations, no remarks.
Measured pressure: hPa 977
